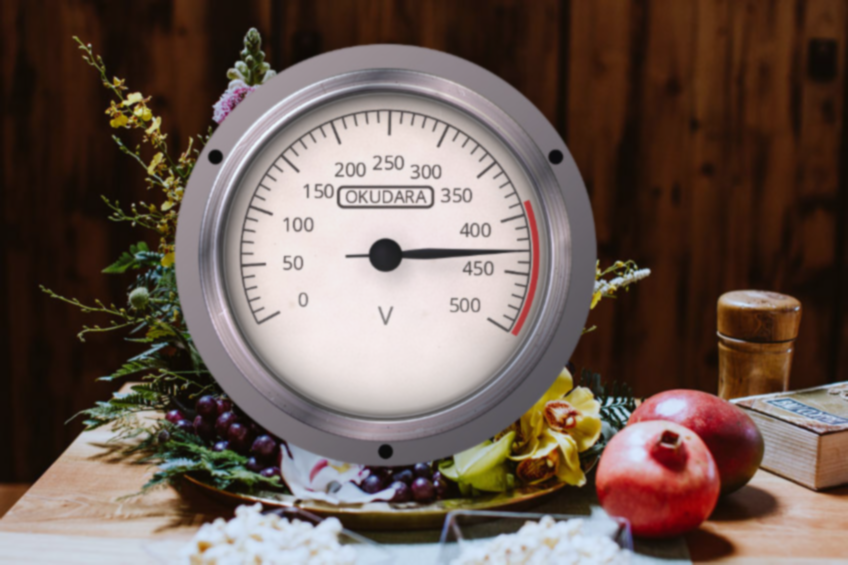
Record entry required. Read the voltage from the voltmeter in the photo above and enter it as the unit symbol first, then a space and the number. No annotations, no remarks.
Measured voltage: V 430
